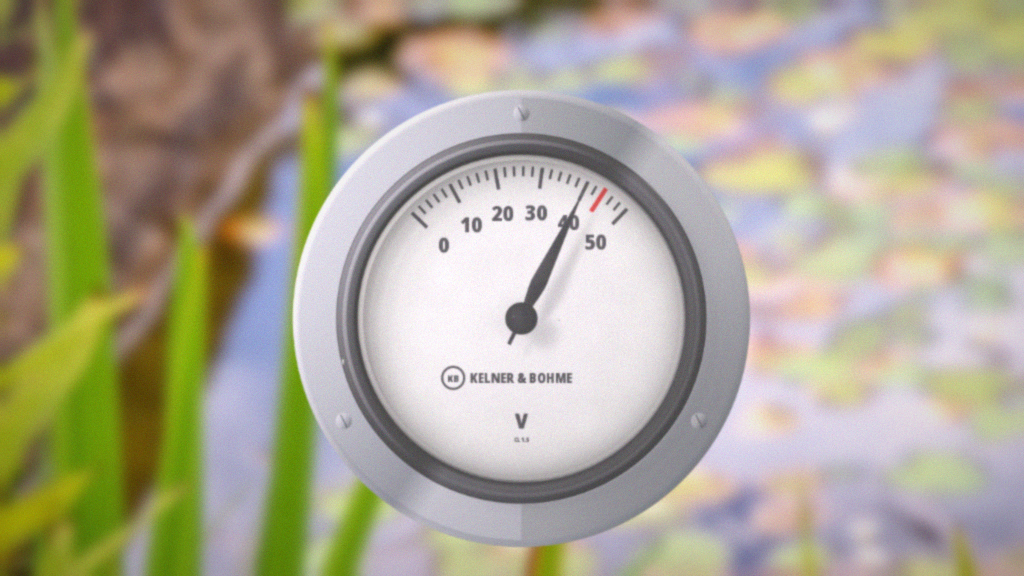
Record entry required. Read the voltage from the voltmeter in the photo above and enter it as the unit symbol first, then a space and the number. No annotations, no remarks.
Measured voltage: V 40
